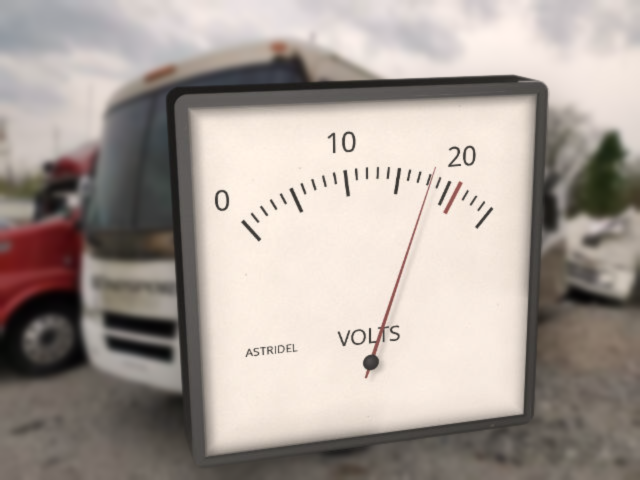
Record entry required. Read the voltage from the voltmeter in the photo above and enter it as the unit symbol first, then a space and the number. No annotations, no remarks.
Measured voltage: V 18
